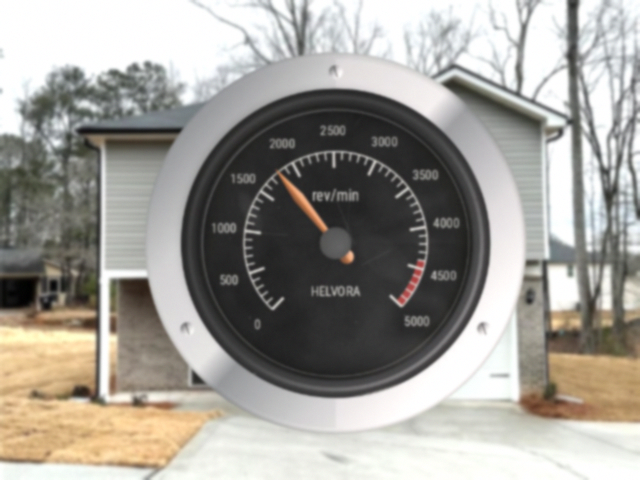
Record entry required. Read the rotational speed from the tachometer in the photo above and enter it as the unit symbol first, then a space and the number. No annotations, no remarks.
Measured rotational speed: rpm 1800
